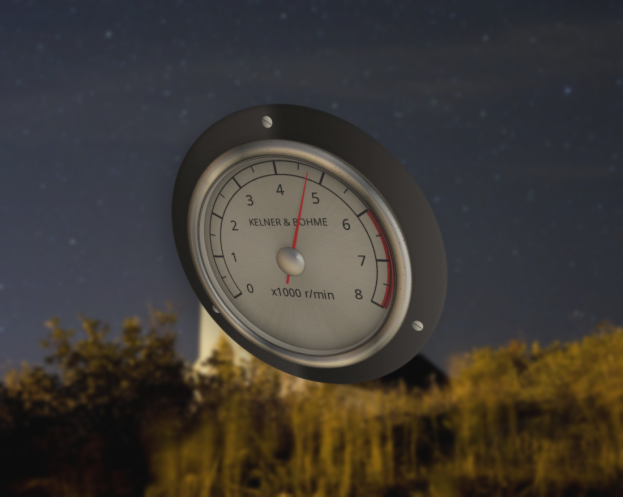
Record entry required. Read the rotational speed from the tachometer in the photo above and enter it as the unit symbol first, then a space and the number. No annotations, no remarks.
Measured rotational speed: rpm 4750
